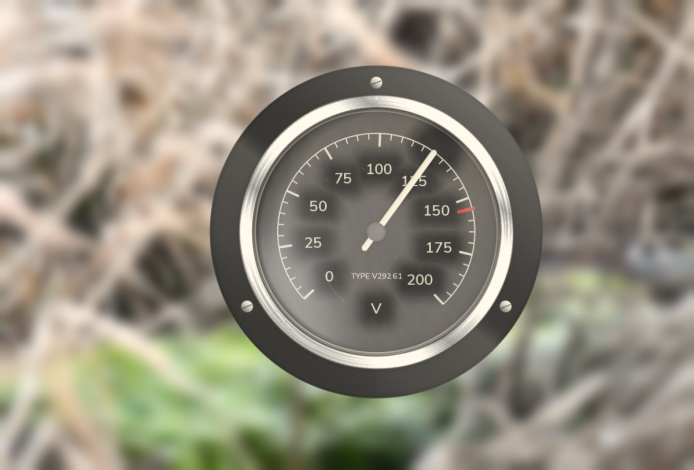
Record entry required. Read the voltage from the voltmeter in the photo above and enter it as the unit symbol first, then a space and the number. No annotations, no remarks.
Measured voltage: V 125
